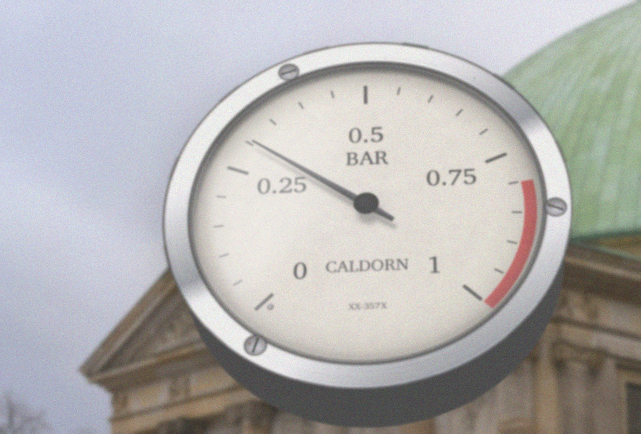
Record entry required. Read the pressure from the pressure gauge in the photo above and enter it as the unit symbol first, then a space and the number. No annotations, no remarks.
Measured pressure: bar 0.3
